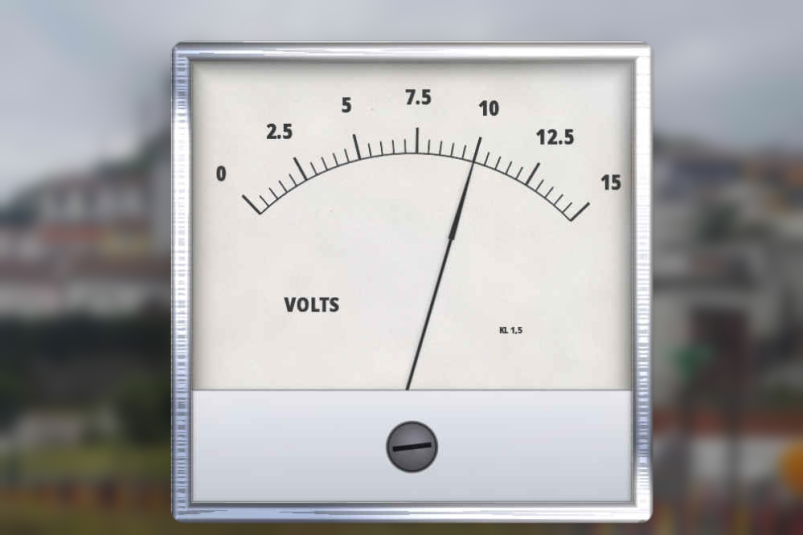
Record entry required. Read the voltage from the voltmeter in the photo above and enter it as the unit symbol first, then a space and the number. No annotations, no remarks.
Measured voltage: V 10
